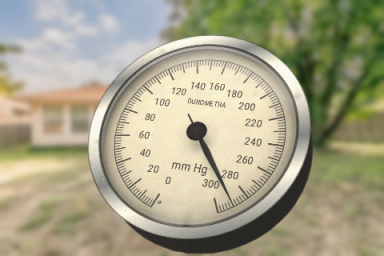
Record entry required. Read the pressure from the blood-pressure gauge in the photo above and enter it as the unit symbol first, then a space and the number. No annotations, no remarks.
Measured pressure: mmHg 290
